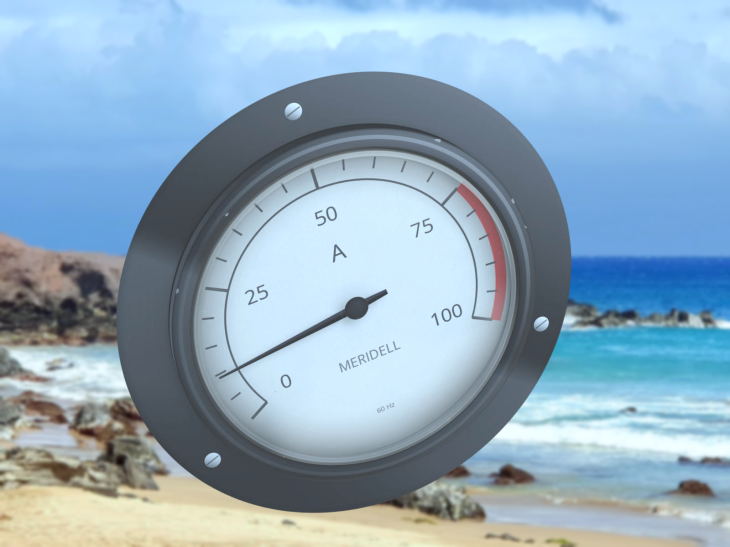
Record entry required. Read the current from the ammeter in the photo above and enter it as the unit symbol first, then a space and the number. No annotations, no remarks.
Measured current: A 10
